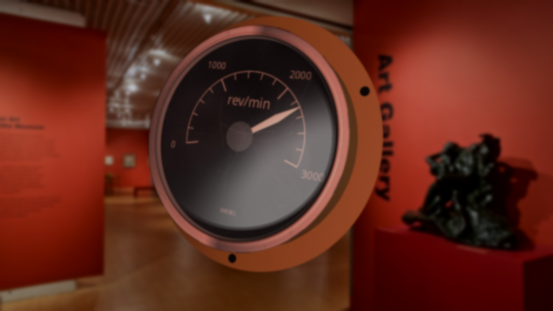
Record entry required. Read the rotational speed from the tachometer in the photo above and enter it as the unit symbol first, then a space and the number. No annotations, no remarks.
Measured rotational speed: rpm 2300
